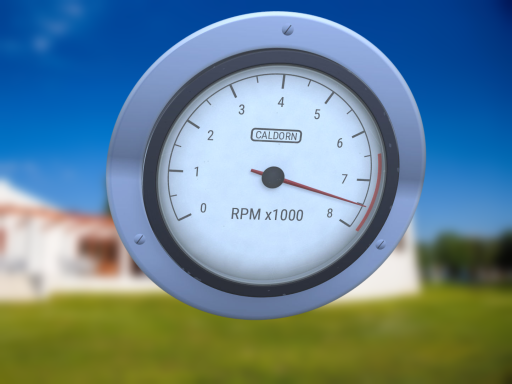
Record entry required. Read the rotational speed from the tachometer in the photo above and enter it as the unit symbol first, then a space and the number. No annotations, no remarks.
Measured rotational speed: rpm 7500
